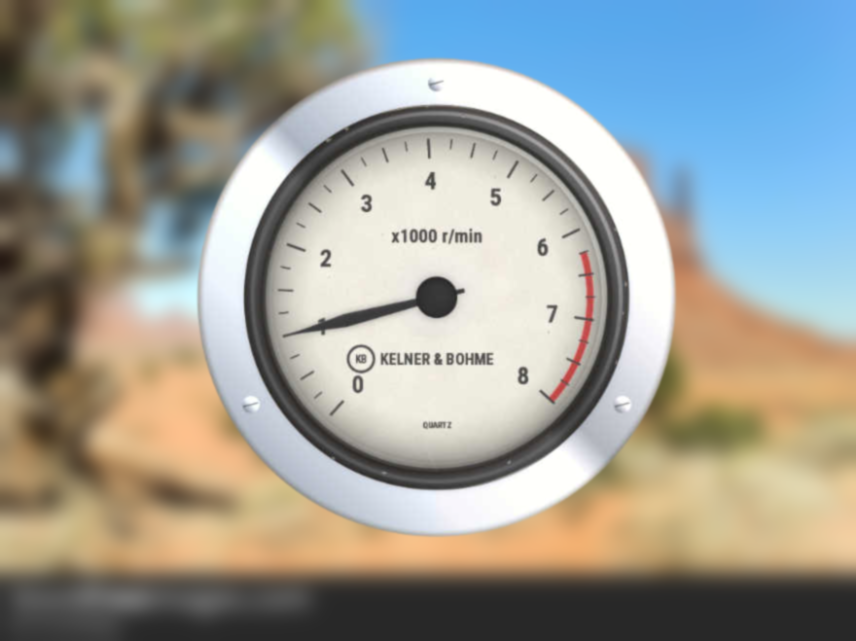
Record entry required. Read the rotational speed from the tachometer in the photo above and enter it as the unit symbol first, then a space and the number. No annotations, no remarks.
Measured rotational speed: rpm 1000
